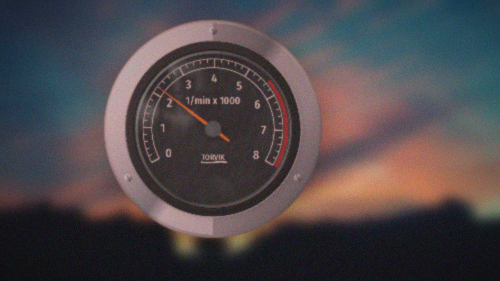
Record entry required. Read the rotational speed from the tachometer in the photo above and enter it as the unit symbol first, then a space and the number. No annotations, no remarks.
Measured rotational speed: rpm 2200
